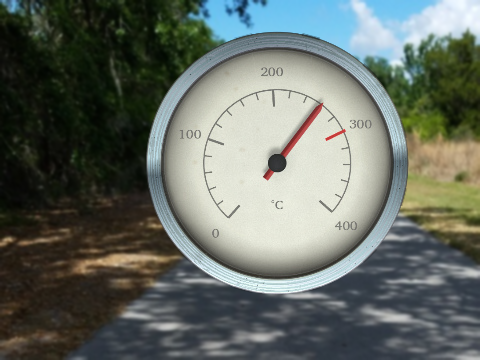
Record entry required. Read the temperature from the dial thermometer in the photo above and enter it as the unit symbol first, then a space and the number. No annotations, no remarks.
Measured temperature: °C 260
